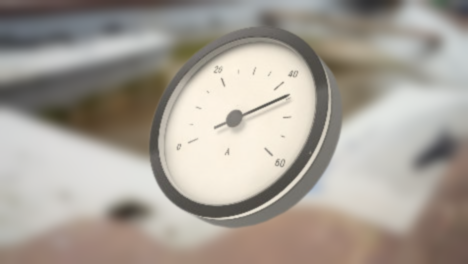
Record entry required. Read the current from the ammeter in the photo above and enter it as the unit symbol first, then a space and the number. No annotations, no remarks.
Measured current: A 45
